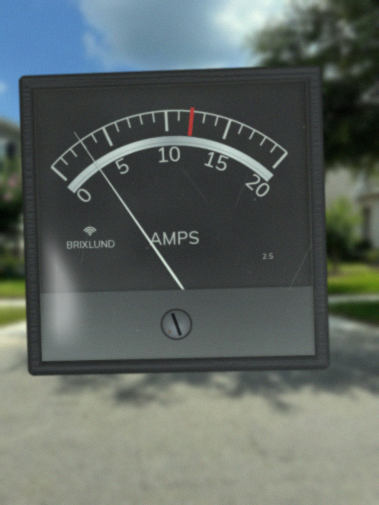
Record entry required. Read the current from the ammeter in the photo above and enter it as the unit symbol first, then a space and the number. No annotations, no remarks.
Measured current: A 3
